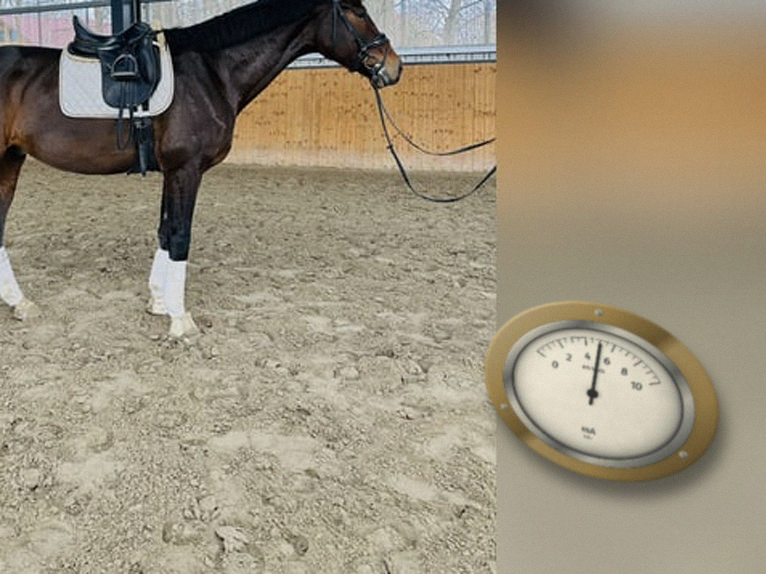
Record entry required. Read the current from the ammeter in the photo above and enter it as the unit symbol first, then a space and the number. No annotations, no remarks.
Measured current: mA 5
